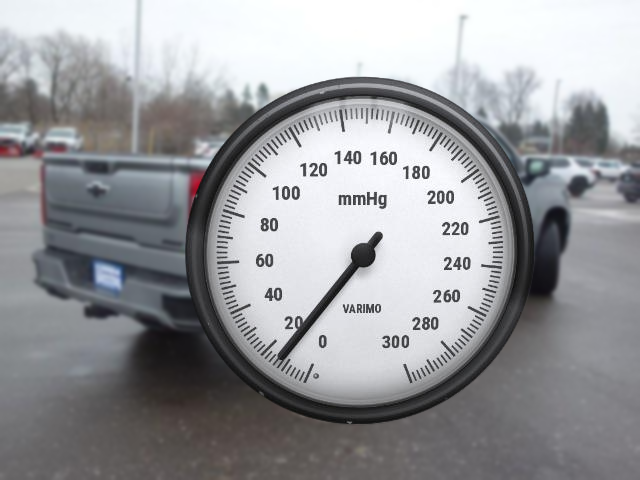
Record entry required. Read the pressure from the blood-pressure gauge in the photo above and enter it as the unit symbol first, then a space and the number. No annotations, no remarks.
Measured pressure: mmHg 14
